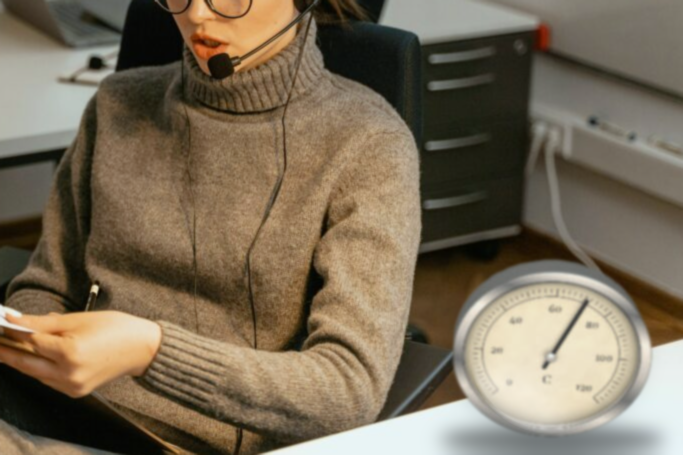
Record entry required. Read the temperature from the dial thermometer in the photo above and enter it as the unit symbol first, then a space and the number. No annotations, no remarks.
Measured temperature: °C 70
